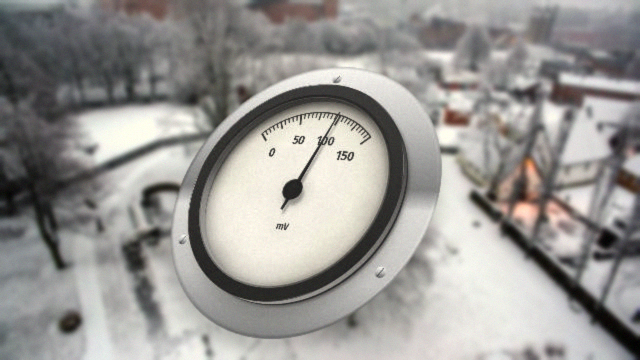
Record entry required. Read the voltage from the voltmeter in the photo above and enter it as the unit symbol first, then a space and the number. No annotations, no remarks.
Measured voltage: mV 100
